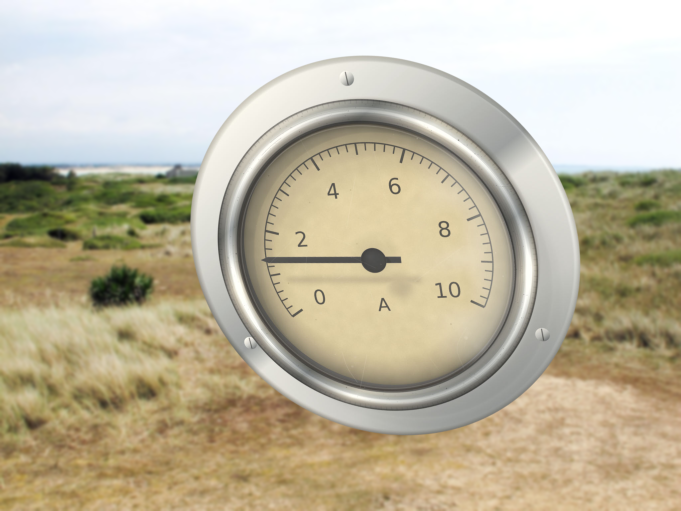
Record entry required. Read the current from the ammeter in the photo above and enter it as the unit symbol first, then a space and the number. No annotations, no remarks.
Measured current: A 1.4
